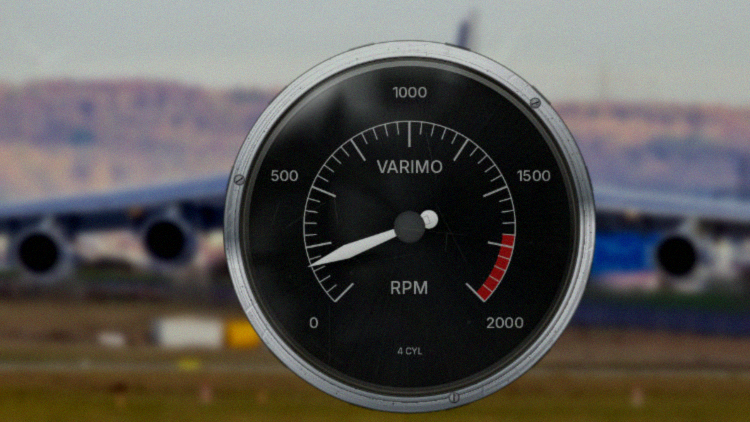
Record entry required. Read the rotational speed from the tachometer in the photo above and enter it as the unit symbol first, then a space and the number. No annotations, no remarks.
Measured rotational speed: rpm 175
